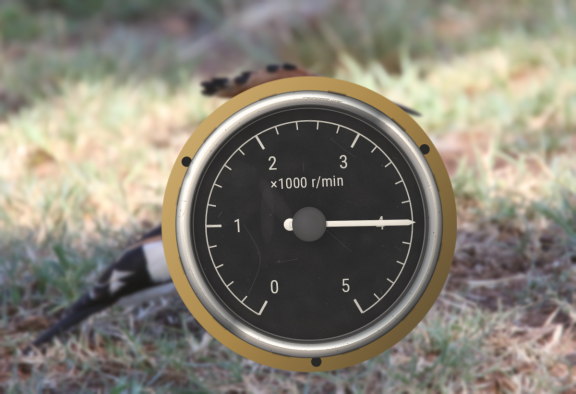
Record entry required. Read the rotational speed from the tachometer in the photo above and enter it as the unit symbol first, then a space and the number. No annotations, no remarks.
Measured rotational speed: rpm 4000
